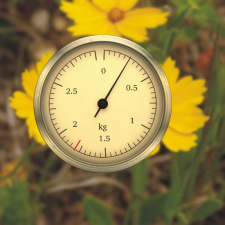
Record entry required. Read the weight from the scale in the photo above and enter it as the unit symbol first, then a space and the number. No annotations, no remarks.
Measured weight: kg 0.25
